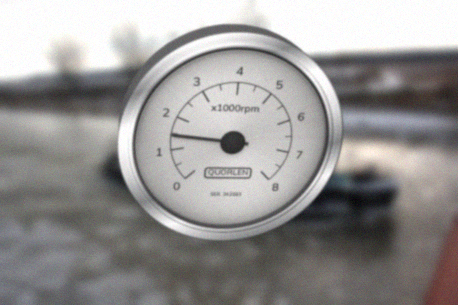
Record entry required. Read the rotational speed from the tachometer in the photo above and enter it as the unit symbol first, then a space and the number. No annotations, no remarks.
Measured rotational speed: rpm 1500
